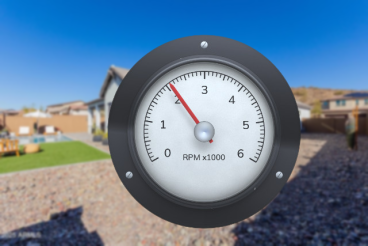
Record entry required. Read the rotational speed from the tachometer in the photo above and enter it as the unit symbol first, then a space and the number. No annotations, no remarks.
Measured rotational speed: rpm 2100
